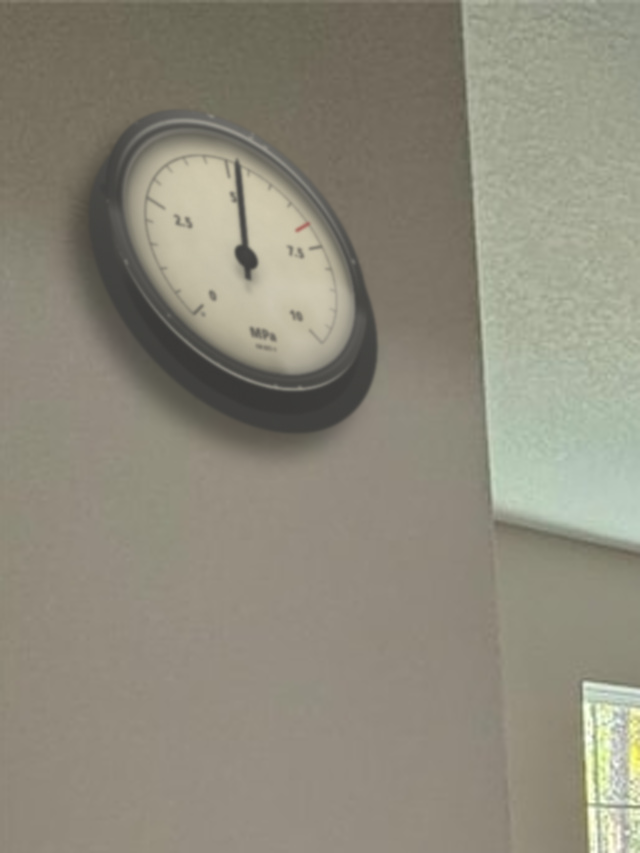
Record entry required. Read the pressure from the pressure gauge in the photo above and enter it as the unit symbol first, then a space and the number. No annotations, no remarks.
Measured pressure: MPa 5.25
